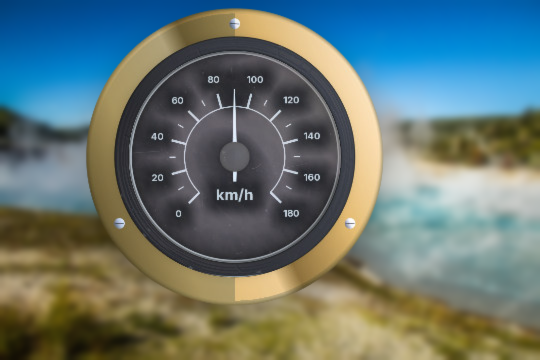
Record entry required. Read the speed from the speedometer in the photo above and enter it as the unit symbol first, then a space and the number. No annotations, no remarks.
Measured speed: km/h 90
